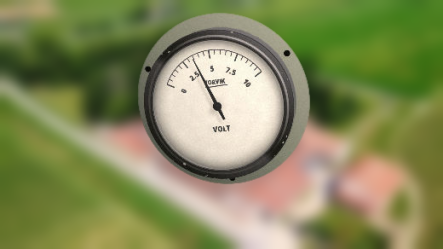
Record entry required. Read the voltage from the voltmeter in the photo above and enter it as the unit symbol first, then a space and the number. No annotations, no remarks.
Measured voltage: V 3.5
